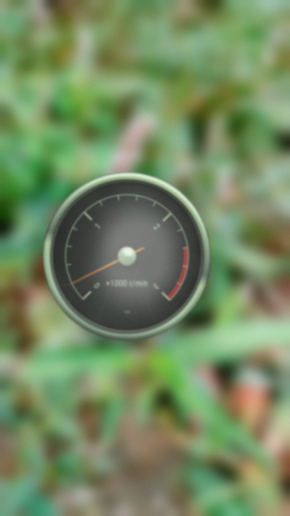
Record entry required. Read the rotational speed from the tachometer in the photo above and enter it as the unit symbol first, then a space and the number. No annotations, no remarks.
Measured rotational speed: rpm 200
